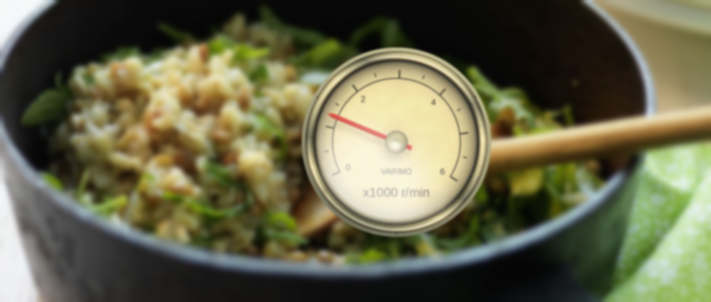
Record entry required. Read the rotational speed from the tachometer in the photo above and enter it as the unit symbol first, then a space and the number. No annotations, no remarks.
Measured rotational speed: rpm 1250
